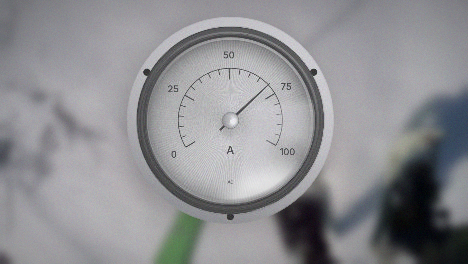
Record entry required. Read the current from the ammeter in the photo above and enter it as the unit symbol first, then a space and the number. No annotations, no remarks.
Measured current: A 70
